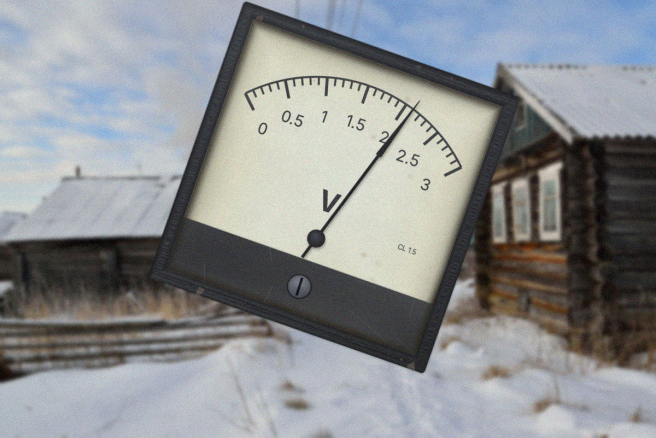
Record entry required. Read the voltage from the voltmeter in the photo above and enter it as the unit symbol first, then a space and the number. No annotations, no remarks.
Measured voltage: V 2.1
